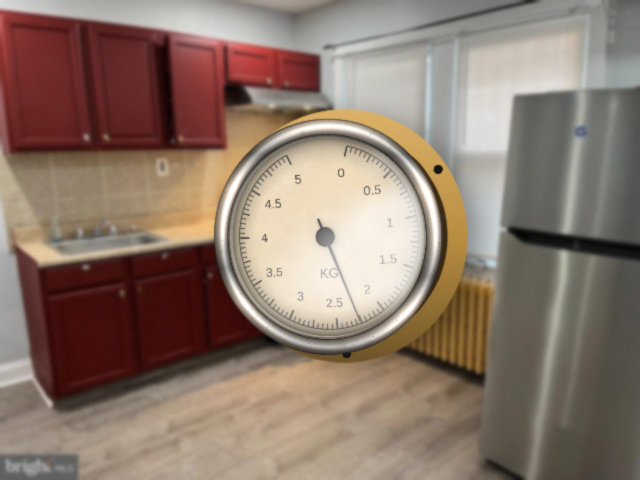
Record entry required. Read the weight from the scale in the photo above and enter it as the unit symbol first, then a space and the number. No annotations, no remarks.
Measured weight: kg 2.25
